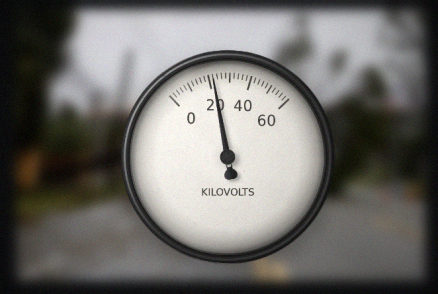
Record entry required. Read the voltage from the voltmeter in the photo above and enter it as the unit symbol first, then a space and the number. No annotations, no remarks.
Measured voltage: kV 22
